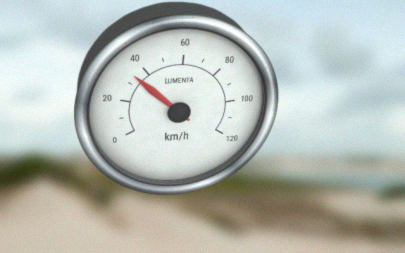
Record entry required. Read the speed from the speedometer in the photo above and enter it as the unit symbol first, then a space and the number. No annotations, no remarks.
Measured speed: km/h 35
